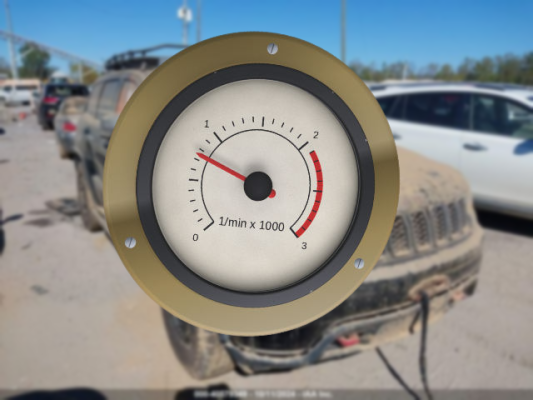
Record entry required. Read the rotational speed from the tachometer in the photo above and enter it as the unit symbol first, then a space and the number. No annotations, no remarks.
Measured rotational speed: rpm 750
